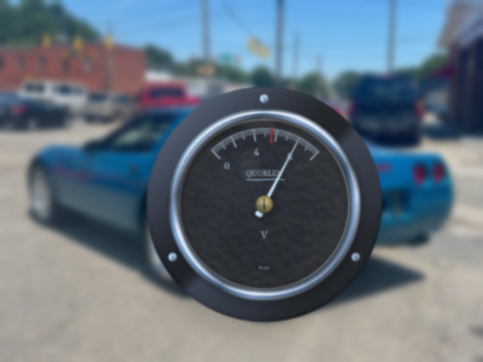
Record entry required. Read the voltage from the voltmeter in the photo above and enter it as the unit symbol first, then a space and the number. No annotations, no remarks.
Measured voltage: V 8
